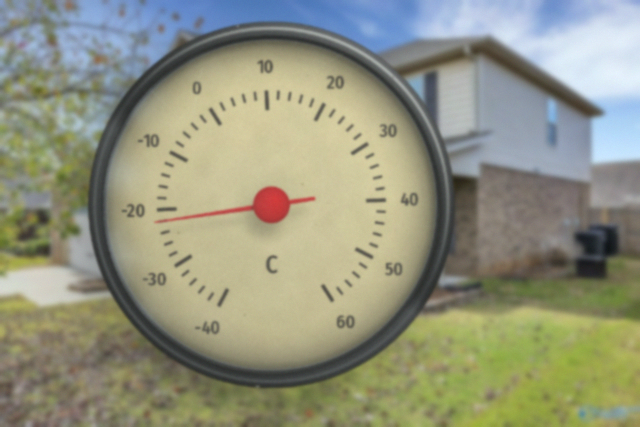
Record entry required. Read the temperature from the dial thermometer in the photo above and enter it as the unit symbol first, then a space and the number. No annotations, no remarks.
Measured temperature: °C -22
